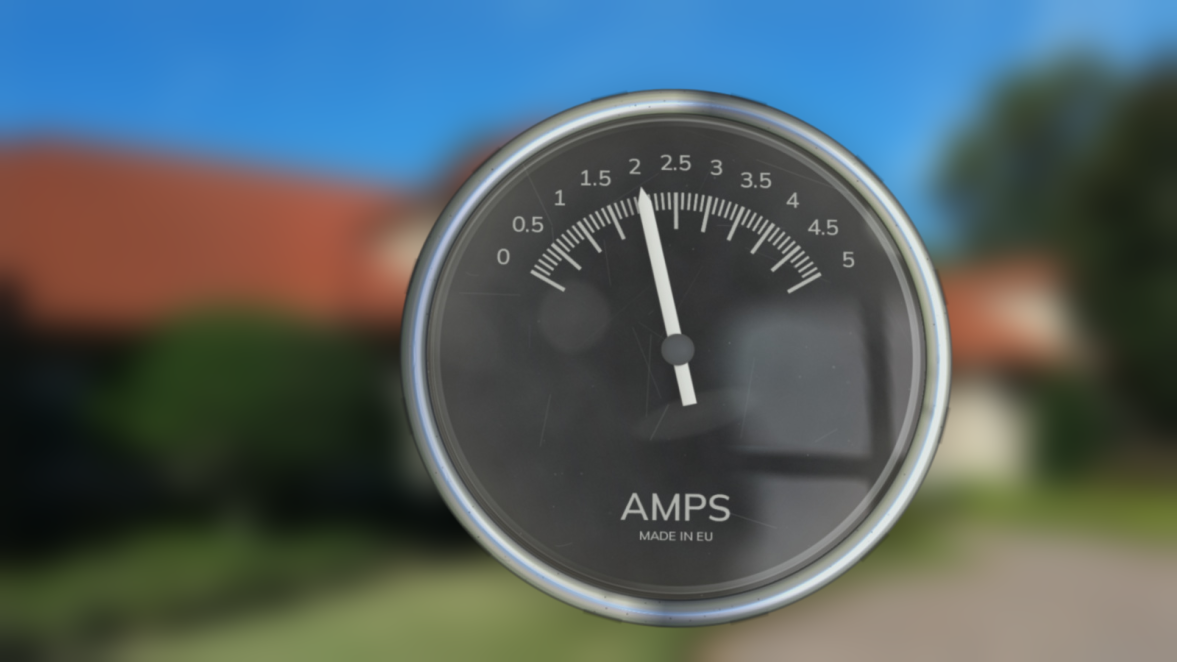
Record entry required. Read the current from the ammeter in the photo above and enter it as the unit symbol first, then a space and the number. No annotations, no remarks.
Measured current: A 2
